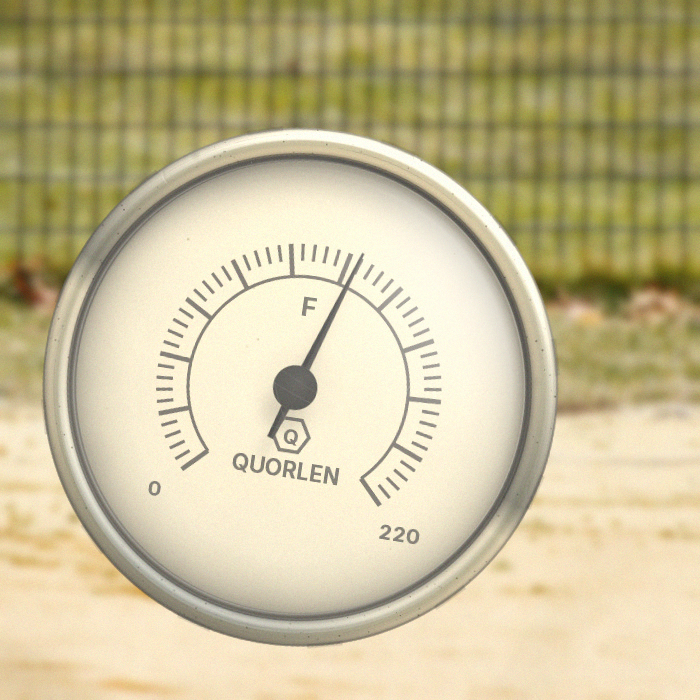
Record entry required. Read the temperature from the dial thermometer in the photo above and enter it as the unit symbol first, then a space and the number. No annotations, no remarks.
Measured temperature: °F 124
